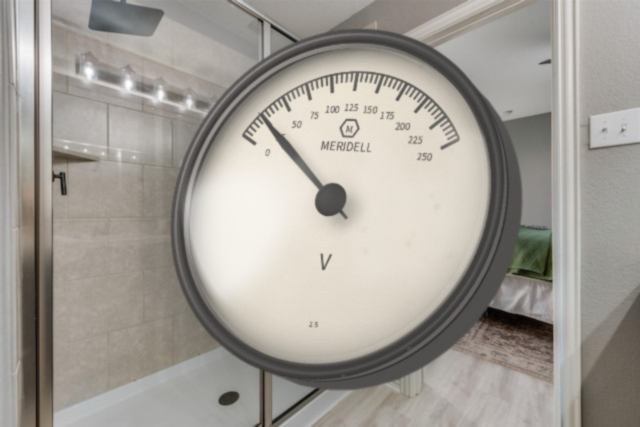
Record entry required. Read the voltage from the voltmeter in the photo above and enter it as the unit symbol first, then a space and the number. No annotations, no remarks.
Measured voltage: V 25
